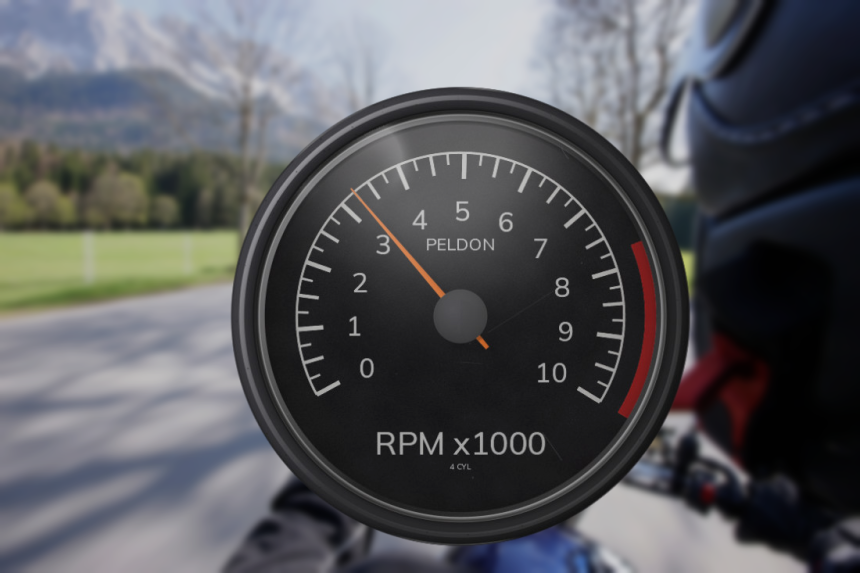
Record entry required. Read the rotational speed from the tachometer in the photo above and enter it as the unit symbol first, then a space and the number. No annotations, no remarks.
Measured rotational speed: rpm 3250
